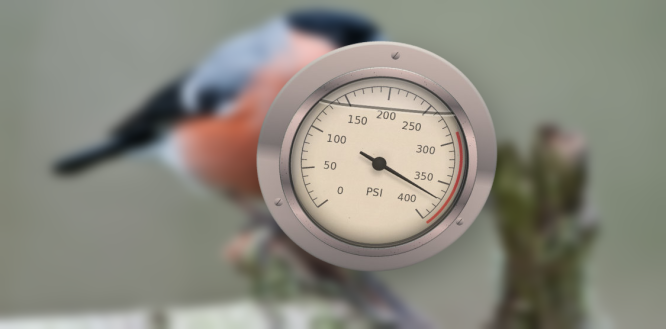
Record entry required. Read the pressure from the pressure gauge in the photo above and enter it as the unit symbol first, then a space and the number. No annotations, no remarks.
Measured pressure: psi 370
